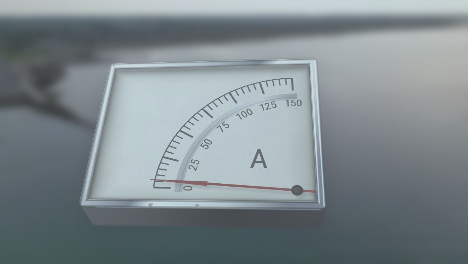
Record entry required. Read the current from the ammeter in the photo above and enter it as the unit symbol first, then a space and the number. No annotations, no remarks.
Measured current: A 5
